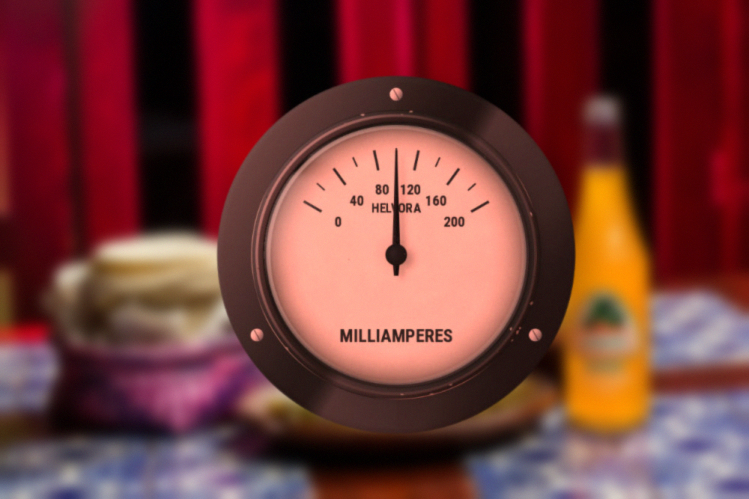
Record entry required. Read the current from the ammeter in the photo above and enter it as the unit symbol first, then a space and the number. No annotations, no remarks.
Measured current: mA 100
